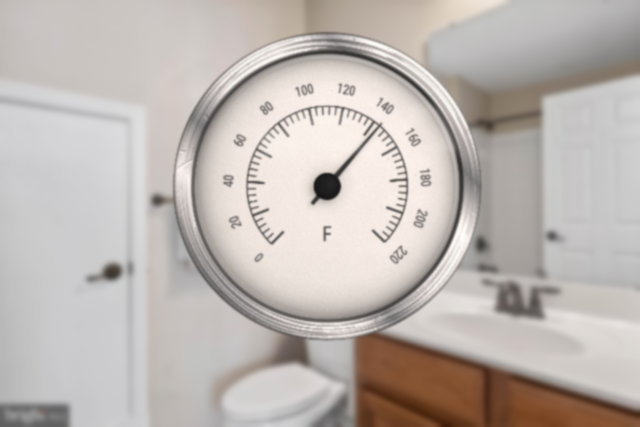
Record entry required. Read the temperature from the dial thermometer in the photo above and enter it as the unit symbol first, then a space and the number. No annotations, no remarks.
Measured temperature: °F 144
